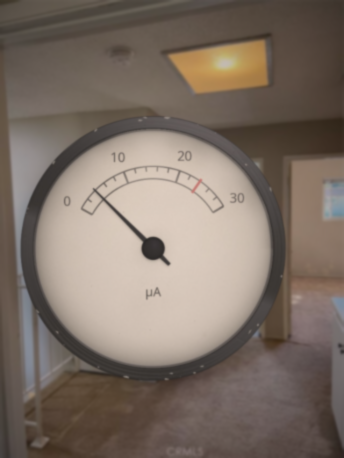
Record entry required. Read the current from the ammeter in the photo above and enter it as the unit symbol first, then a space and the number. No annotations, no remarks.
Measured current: µA 4
